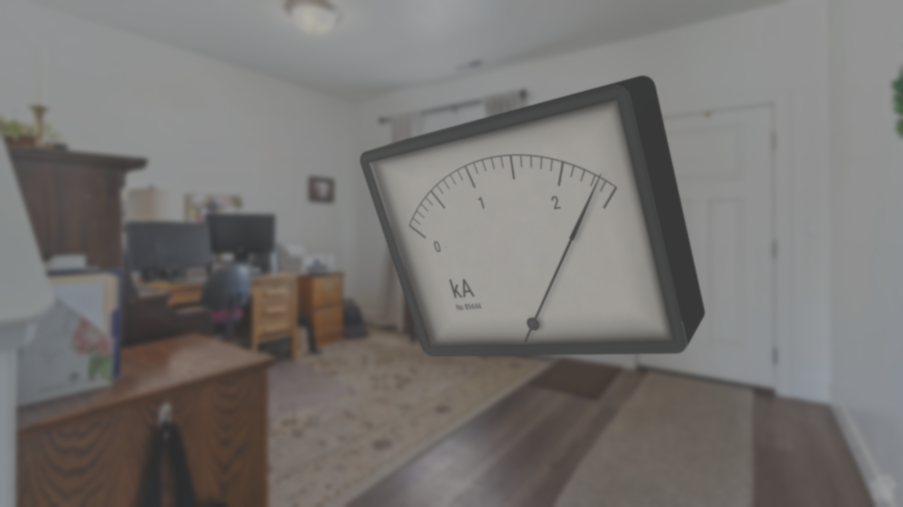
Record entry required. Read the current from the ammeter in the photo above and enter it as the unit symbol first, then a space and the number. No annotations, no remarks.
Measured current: kA 2.35
